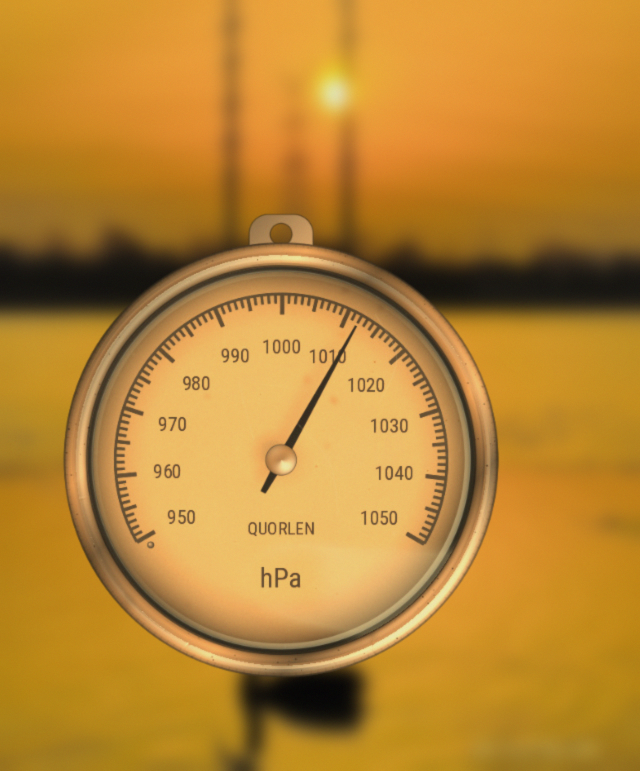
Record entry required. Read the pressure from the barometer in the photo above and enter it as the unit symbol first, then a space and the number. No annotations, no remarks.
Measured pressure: hPa 1012
